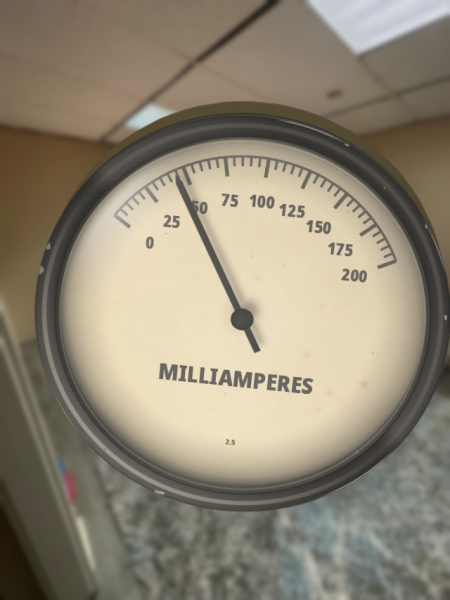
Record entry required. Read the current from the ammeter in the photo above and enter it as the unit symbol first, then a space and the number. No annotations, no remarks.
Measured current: mA 45
